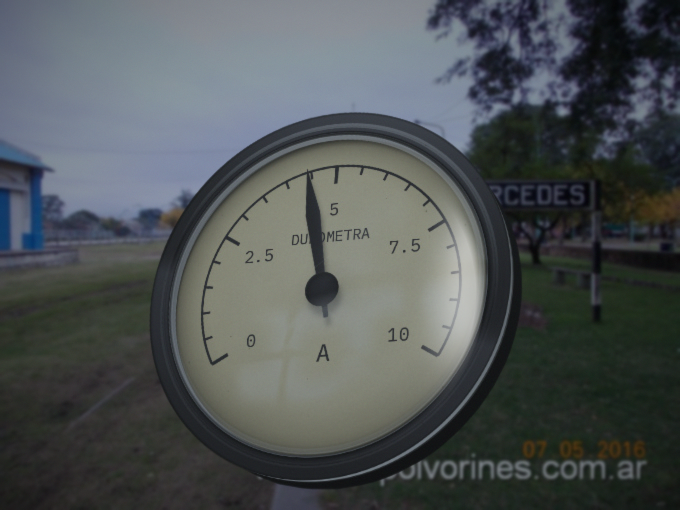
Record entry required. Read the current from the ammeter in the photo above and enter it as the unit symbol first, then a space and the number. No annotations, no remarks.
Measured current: A 4.5
